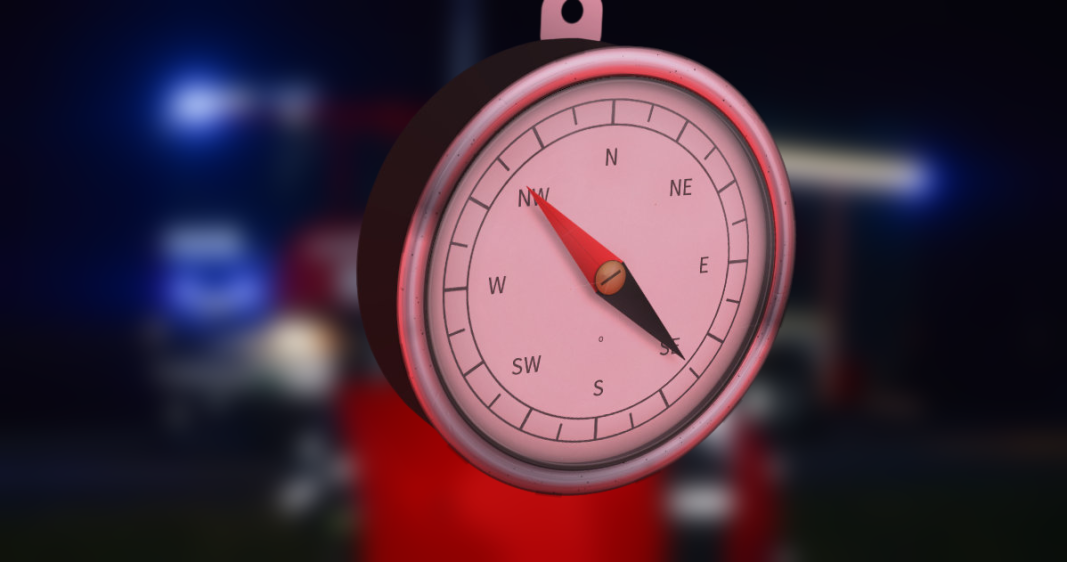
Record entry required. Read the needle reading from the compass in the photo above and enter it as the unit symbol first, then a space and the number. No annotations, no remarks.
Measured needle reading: ° 315
